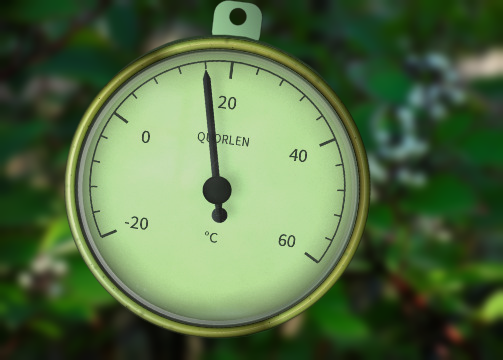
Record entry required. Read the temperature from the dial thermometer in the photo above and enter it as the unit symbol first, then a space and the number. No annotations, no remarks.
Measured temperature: °C 16
